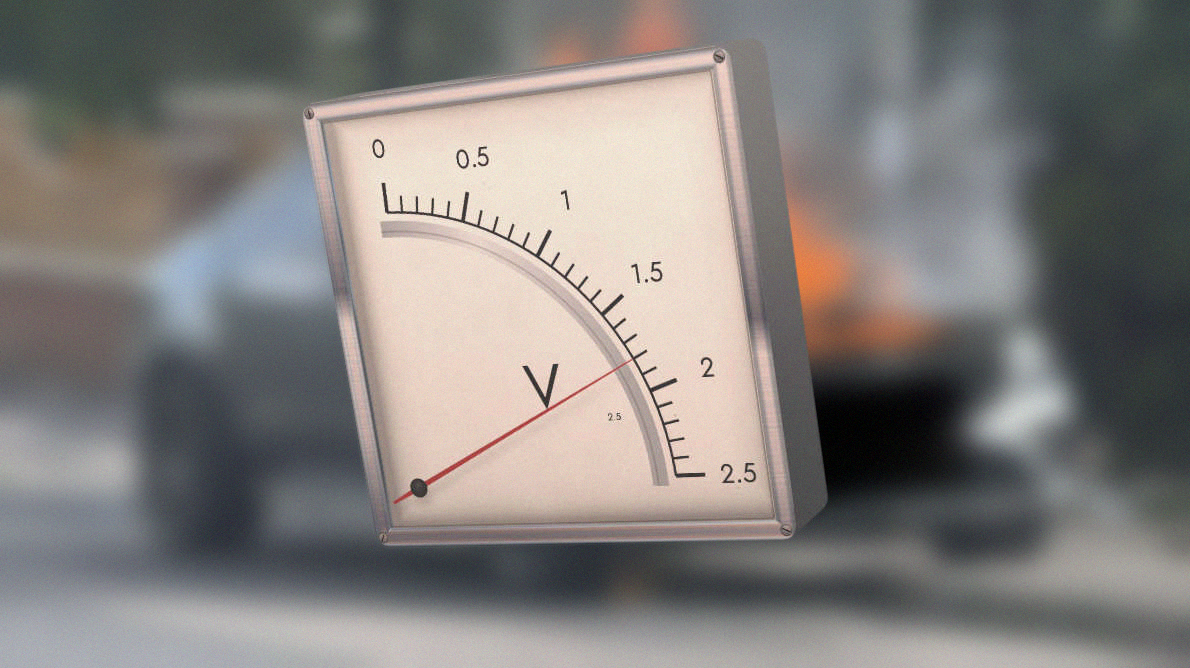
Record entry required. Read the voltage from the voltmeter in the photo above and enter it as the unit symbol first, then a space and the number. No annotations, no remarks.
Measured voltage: V 1.8
